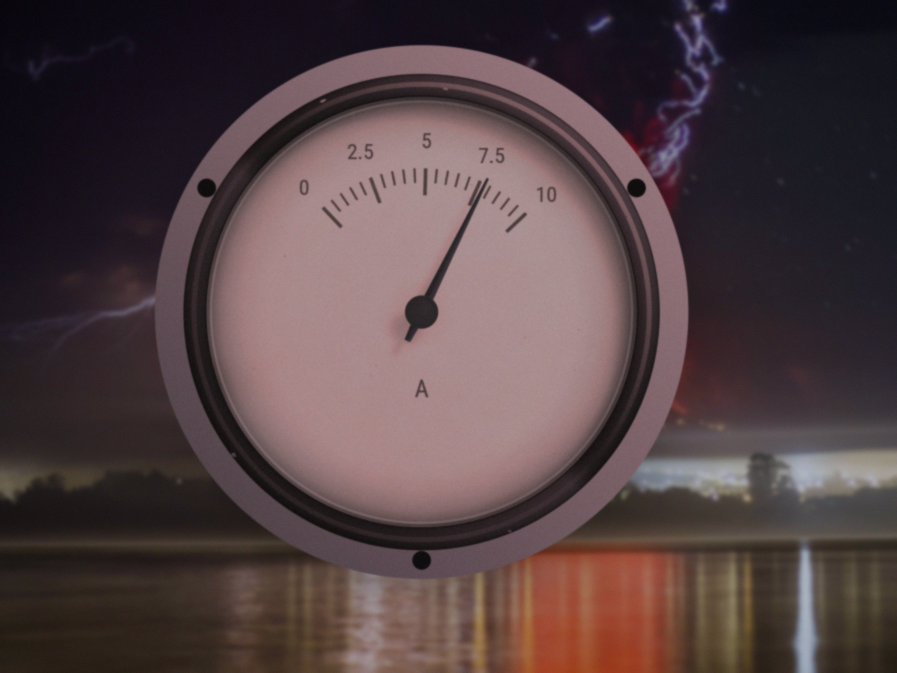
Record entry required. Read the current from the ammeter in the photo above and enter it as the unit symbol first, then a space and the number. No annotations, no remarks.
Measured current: A 7.75
